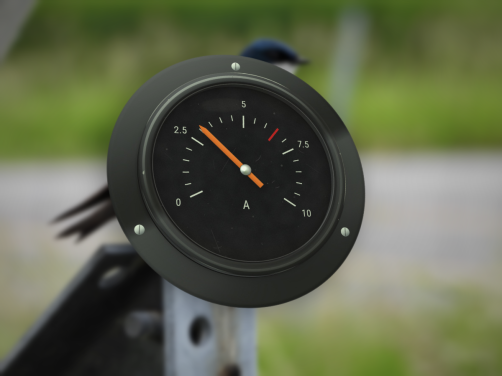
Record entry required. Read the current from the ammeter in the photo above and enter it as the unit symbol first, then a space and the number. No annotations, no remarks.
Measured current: A 3
